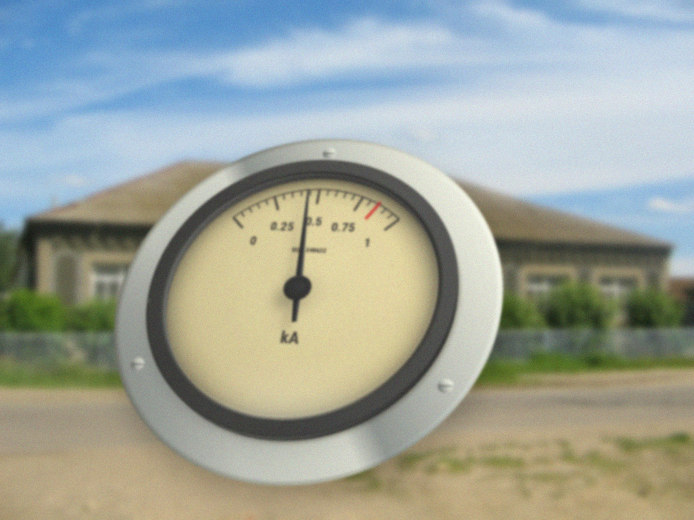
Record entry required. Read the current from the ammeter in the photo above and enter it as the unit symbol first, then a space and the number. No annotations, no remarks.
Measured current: kA 0.45
